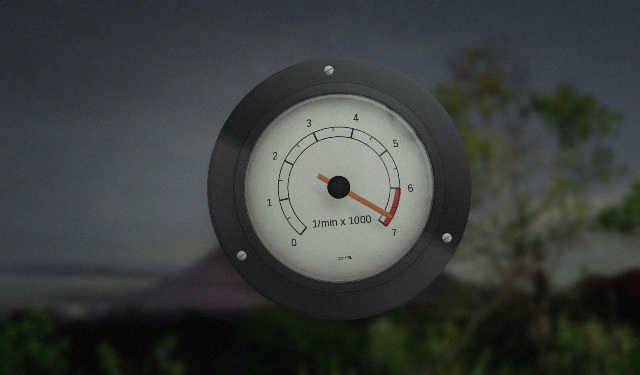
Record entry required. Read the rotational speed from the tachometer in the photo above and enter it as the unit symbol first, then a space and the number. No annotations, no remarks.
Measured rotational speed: rpm 6750
